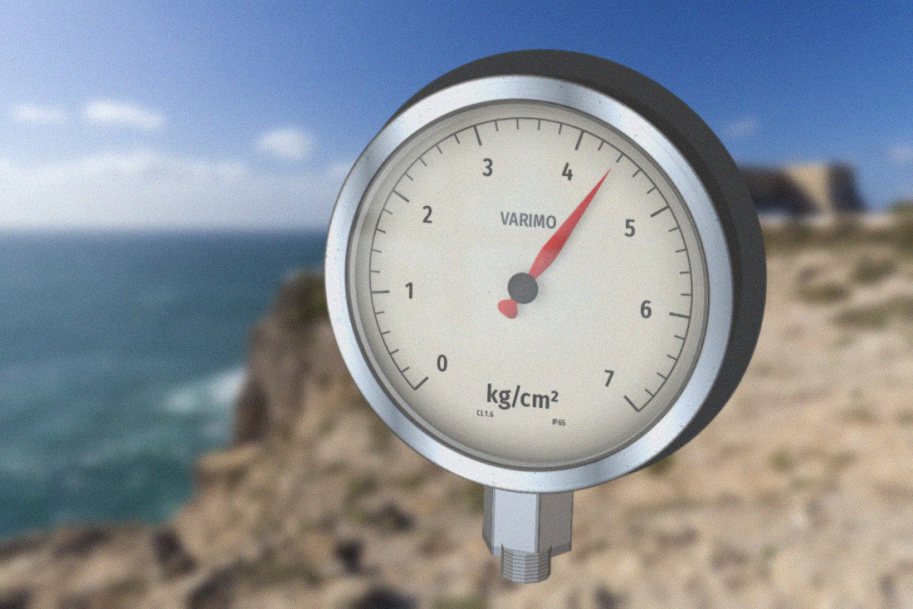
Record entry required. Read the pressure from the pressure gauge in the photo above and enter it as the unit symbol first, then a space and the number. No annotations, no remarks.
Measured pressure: kg/cm² 4.4
